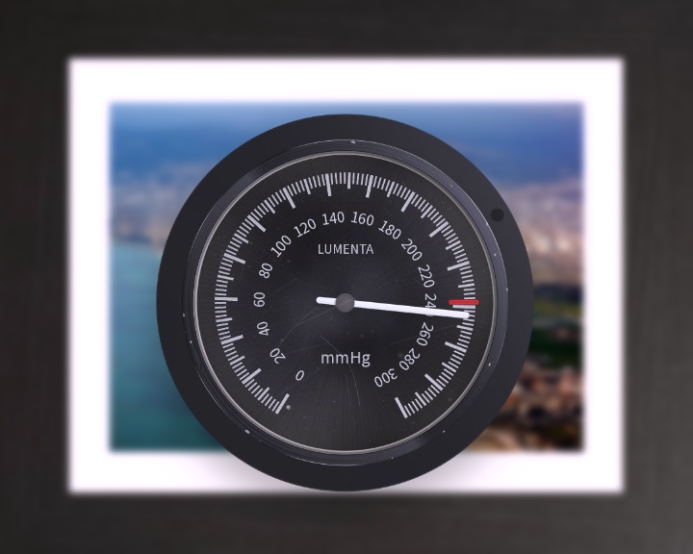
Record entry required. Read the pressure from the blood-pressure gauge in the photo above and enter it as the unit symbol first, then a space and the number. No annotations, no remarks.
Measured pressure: mmHg 244
